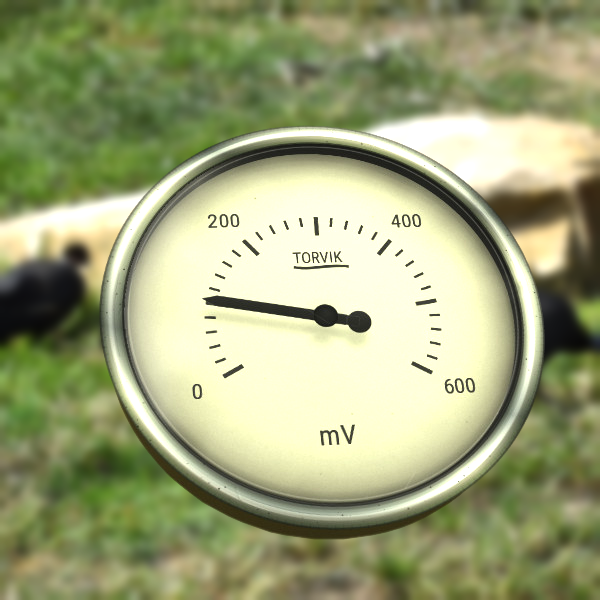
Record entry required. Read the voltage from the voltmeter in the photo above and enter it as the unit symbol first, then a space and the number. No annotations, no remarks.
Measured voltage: mV 100
